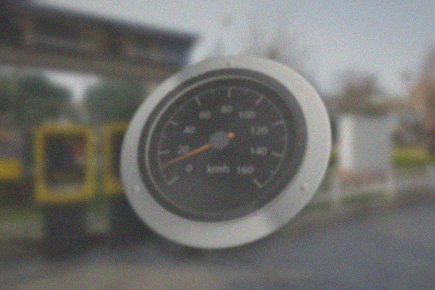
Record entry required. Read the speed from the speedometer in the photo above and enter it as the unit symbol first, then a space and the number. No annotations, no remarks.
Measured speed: km/h 10
